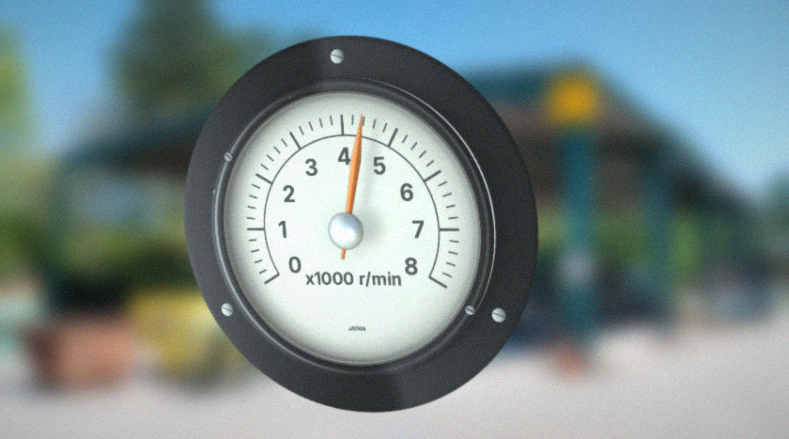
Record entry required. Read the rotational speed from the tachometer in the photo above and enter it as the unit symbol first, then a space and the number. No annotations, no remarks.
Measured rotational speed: rpm 4400
